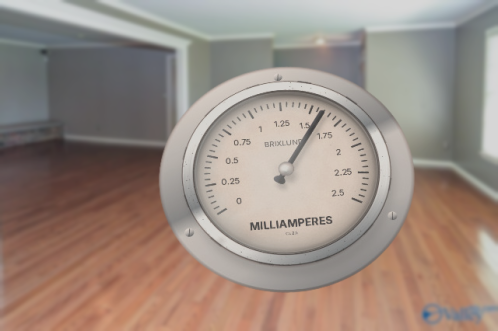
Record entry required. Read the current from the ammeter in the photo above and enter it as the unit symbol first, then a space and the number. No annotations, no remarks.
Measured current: mA 1.6
